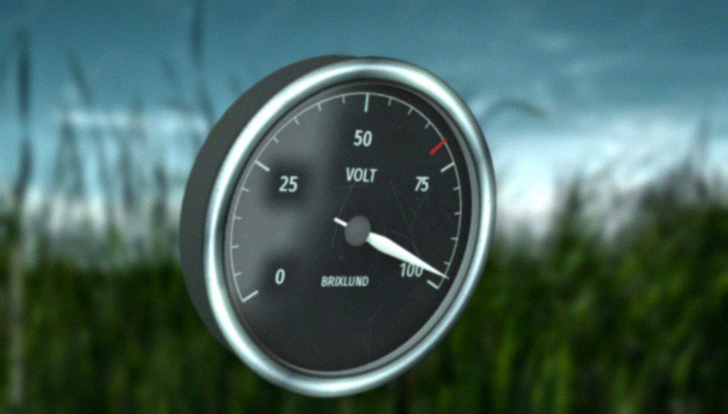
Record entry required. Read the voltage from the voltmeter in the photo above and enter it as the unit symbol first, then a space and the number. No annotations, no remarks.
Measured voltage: V 97.5
